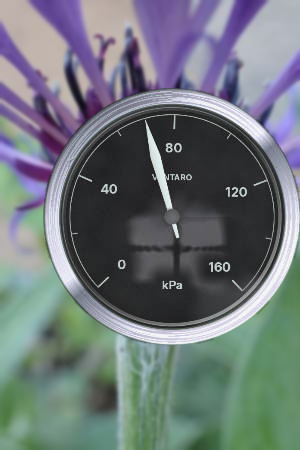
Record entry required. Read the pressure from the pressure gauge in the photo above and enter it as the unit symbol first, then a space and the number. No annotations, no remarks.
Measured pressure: kPa 70
